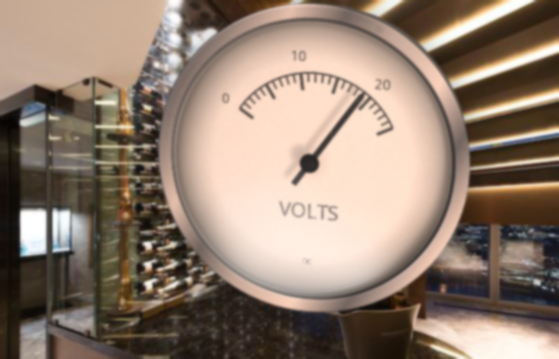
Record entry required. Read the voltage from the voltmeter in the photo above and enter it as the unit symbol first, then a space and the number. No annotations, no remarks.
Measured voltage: V 19
